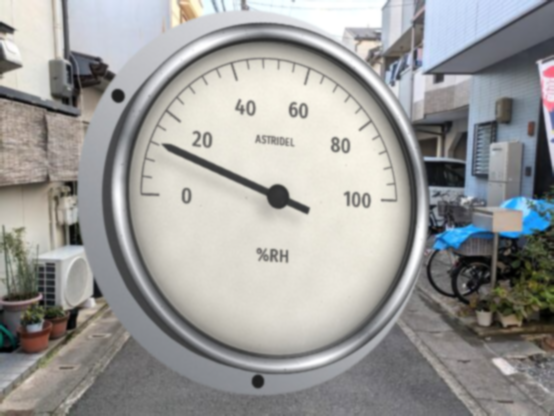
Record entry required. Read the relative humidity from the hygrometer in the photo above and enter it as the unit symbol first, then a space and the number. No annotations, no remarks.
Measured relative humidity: % 12
